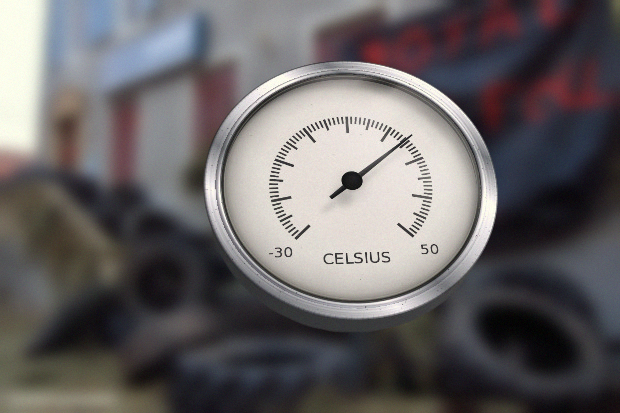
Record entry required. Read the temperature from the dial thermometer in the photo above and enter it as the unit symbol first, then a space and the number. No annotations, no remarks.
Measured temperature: °C 25
